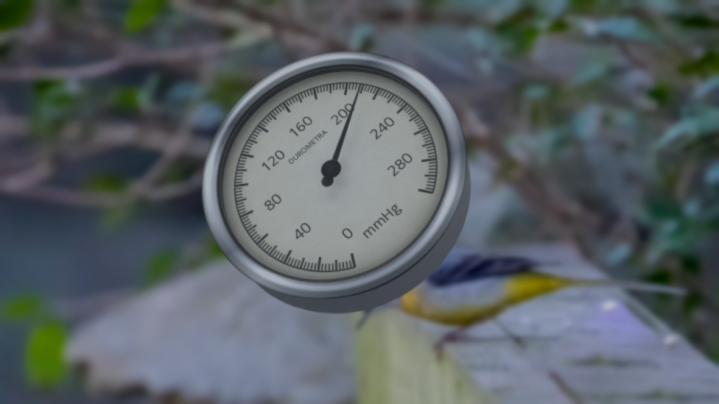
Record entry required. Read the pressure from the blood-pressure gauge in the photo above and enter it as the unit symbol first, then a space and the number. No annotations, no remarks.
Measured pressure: mmHg 210
